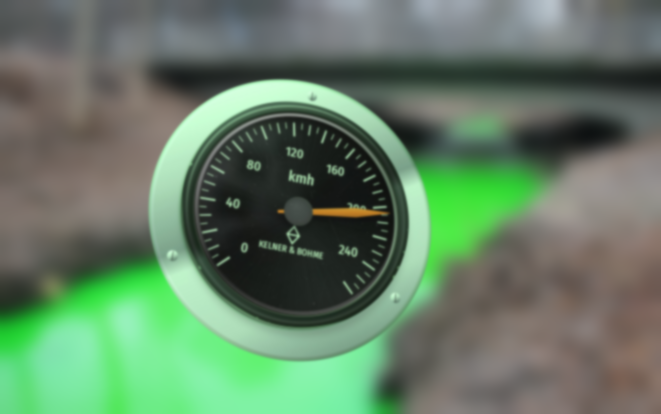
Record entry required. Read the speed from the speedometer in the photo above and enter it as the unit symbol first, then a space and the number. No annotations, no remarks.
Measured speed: km/h 205
